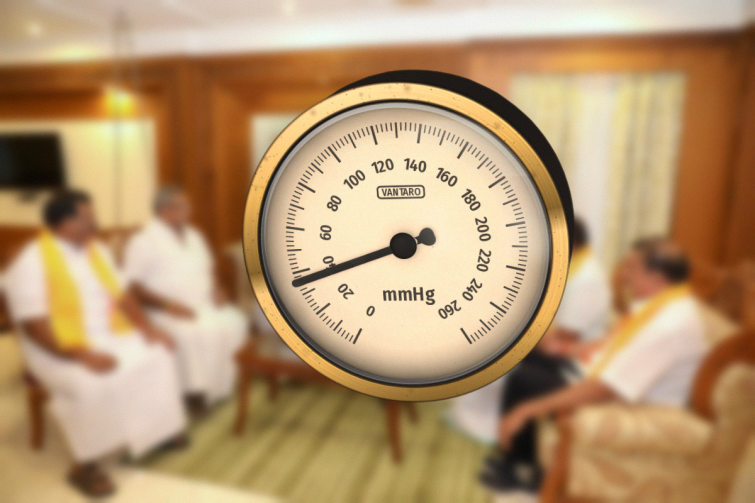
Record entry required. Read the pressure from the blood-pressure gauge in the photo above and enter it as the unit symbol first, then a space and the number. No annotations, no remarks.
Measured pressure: mmHg 36
